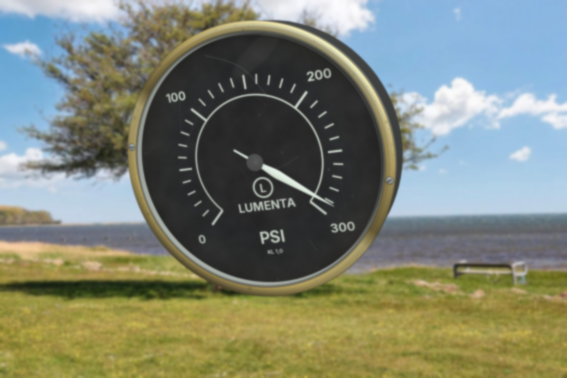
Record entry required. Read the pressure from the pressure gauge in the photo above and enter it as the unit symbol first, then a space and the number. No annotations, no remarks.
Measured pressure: psi 290
